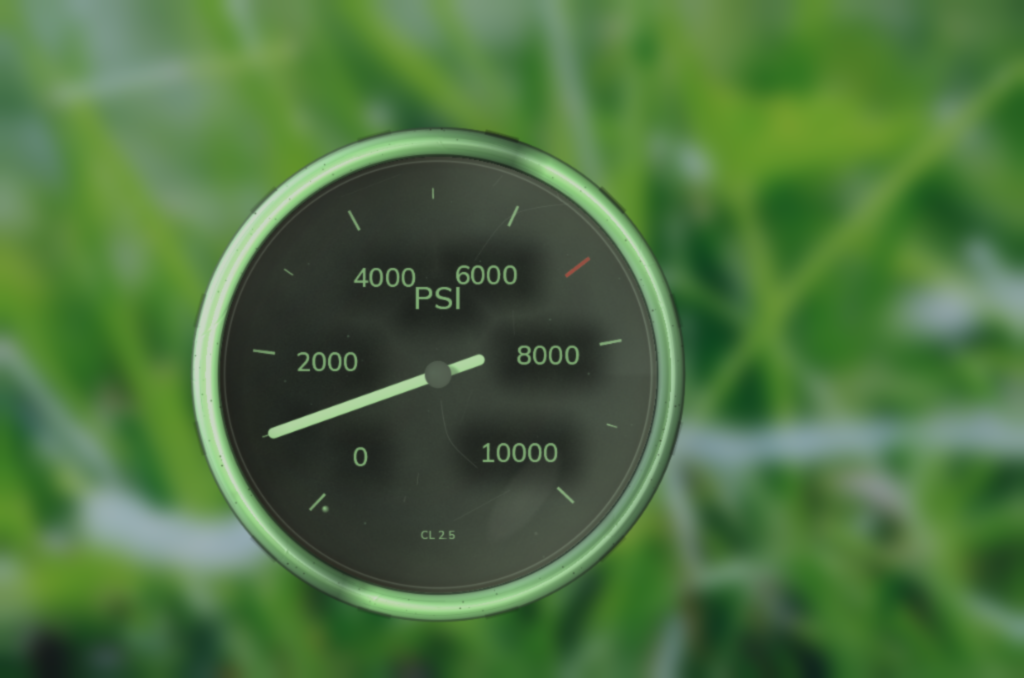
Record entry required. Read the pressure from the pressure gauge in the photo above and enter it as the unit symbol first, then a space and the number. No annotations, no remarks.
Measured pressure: psi 1000
